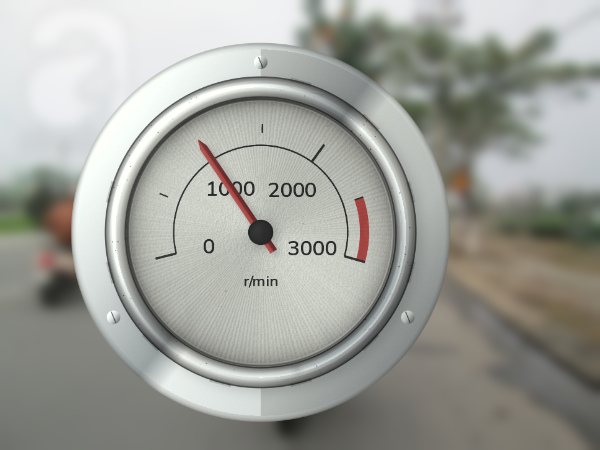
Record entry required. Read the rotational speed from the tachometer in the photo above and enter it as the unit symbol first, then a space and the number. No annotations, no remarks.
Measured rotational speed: rpm 1000
